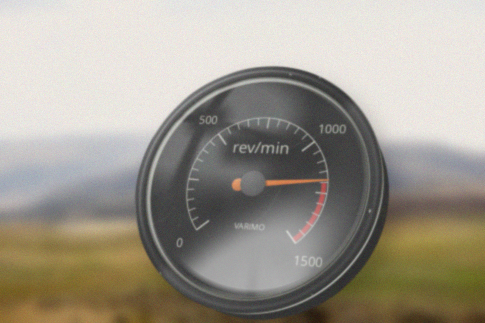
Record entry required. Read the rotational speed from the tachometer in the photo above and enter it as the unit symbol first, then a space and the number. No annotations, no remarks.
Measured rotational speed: rpm 1200
